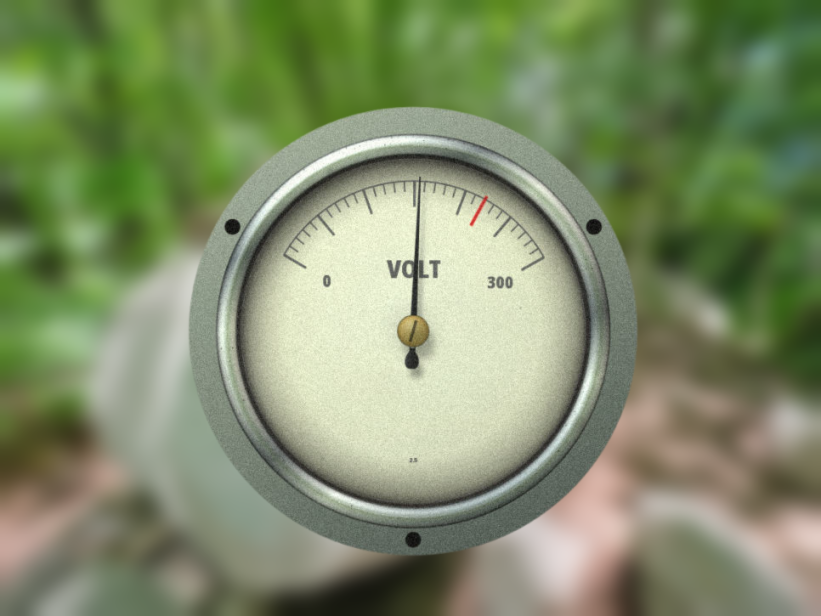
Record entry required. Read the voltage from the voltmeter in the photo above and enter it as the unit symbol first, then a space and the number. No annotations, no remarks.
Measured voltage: V 155
